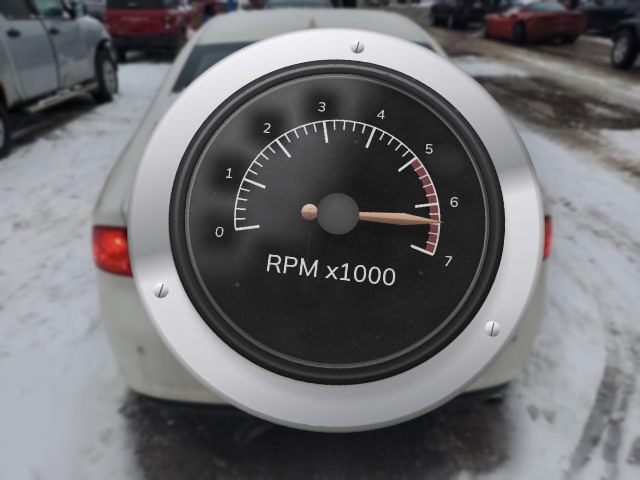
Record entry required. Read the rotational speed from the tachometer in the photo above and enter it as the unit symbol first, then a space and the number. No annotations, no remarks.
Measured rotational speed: rpm 6400
